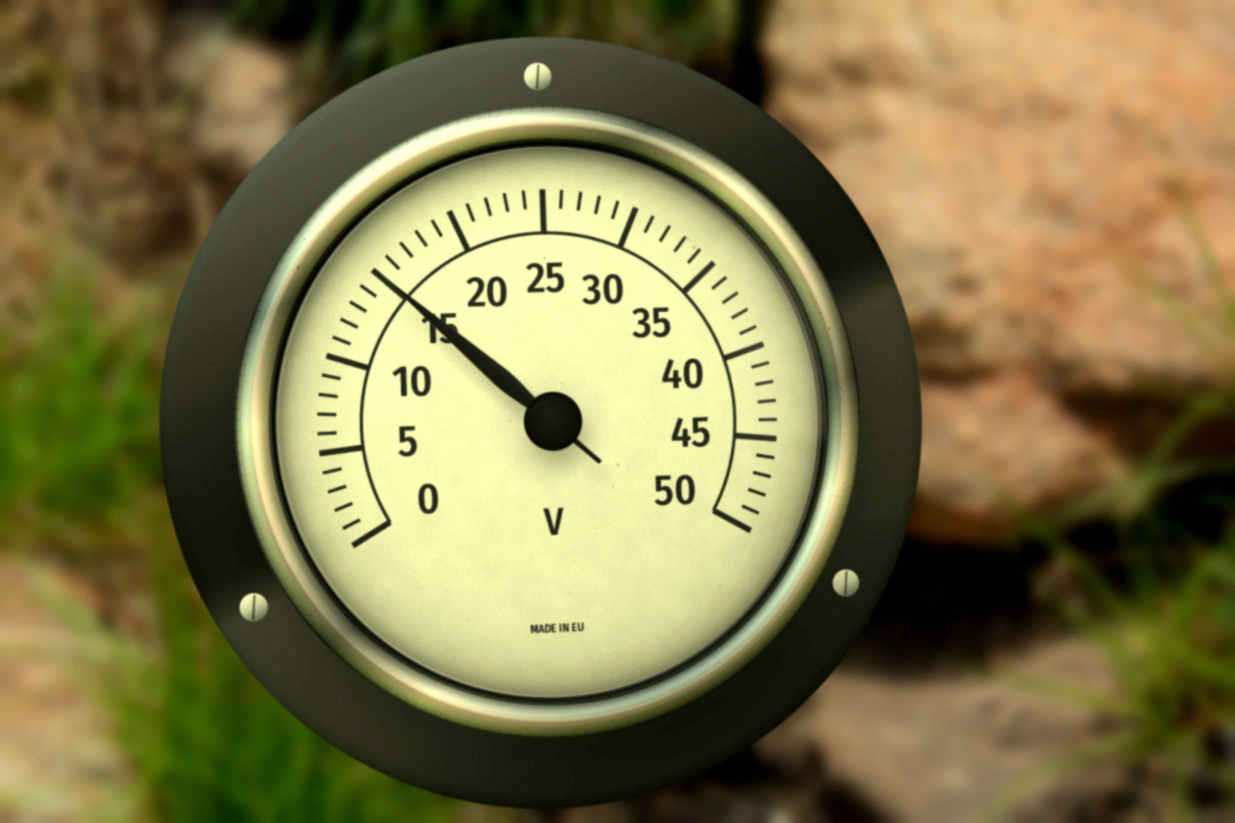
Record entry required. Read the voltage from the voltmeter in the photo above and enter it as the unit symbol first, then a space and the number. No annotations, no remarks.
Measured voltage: V 15
